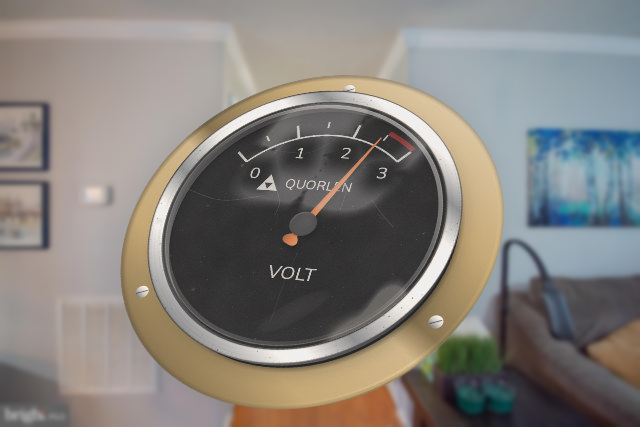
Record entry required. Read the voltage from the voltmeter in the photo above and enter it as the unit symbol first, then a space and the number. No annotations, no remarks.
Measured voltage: V 2.5
